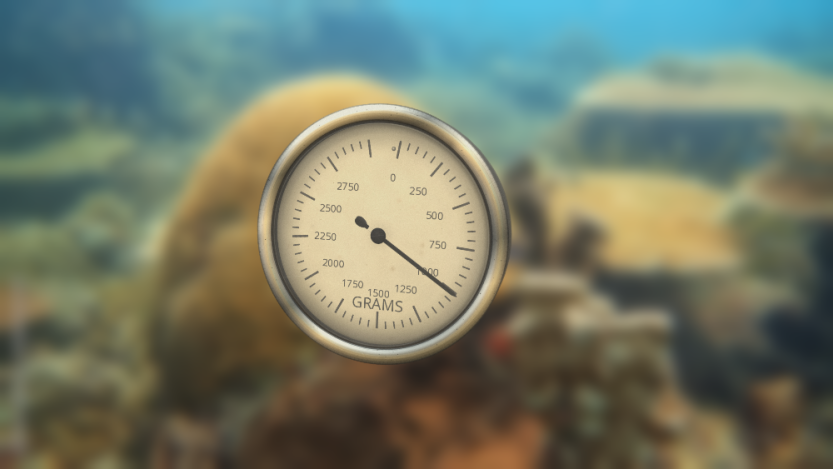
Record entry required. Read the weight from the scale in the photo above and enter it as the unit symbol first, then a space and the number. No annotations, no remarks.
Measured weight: g 1000
